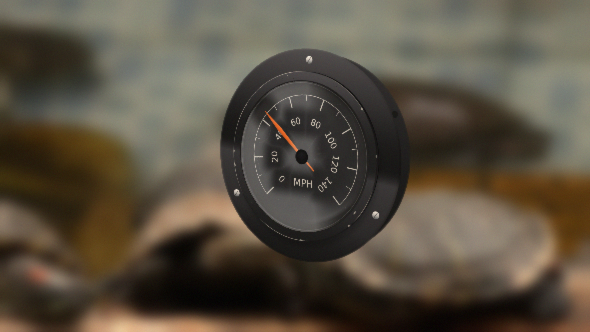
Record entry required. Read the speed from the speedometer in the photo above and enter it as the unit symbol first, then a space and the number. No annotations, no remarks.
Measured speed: mph 45
